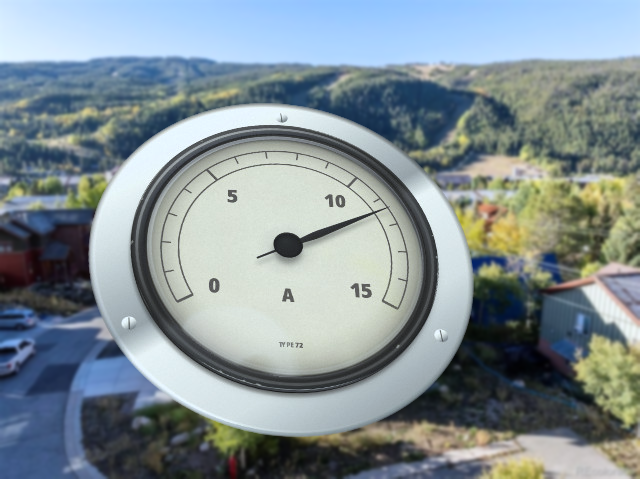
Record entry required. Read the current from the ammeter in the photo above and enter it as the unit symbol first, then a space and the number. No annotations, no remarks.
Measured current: A 11.5
